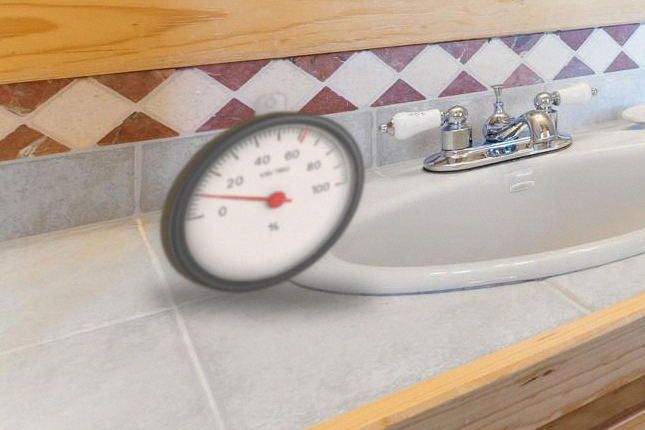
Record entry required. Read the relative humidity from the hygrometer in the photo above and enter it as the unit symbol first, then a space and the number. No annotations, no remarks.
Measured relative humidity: % 10
